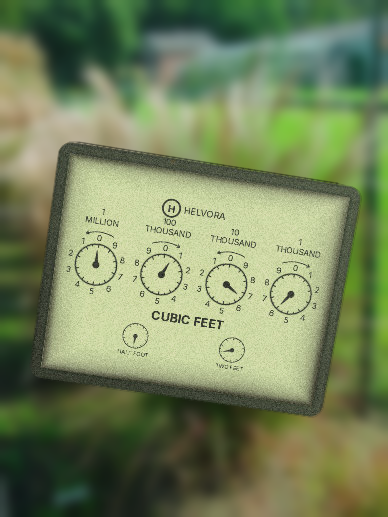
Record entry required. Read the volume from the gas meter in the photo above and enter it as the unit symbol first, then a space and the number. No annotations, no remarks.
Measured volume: ft³ 6600
